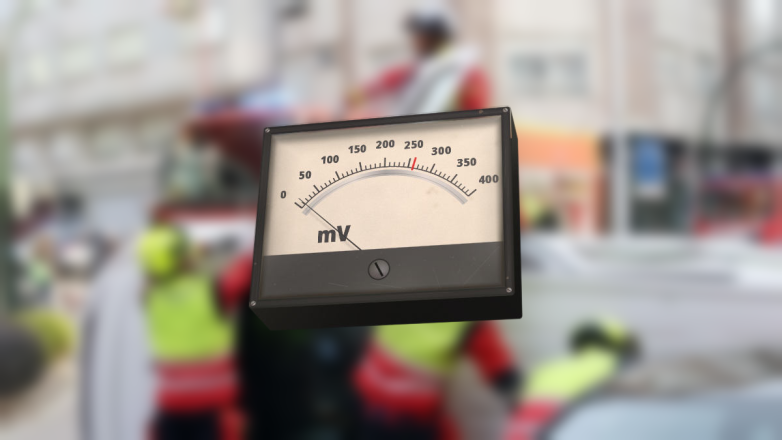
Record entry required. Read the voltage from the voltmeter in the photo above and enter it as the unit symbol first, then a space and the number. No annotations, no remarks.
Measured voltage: mV 10
